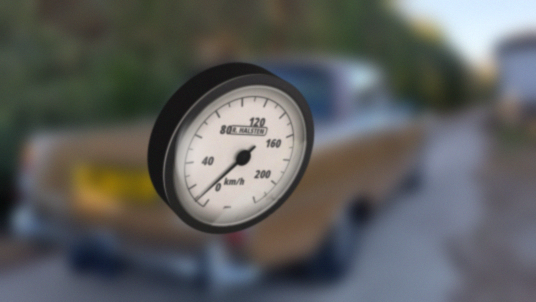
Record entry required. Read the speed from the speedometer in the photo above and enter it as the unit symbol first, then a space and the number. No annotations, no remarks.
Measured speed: km/h 10
